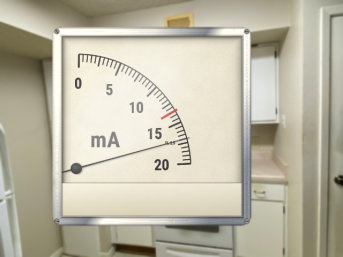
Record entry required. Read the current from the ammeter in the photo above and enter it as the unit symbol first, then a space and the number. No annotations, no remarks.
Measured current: mA 17
